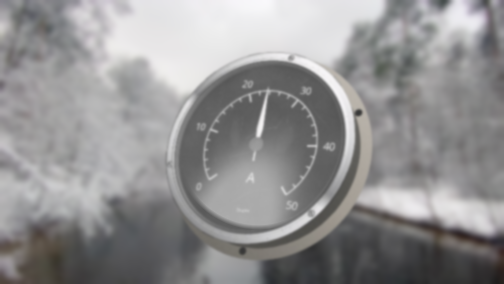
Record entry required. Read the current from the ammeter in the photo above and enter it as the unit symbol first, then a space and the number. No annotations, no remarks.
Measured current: A 24
